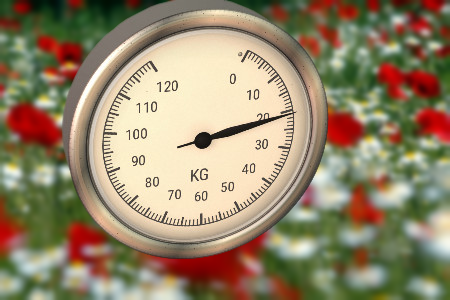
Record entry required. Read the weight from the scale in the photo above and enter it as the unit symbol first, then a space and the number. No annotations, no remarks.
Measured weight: kg 20
